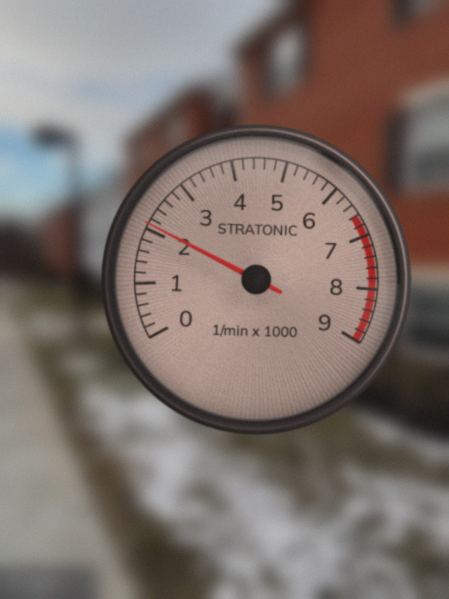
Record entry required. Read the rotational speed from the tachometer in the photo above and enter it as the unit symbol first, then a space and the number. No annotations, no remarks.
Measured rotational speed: rpm 2100
